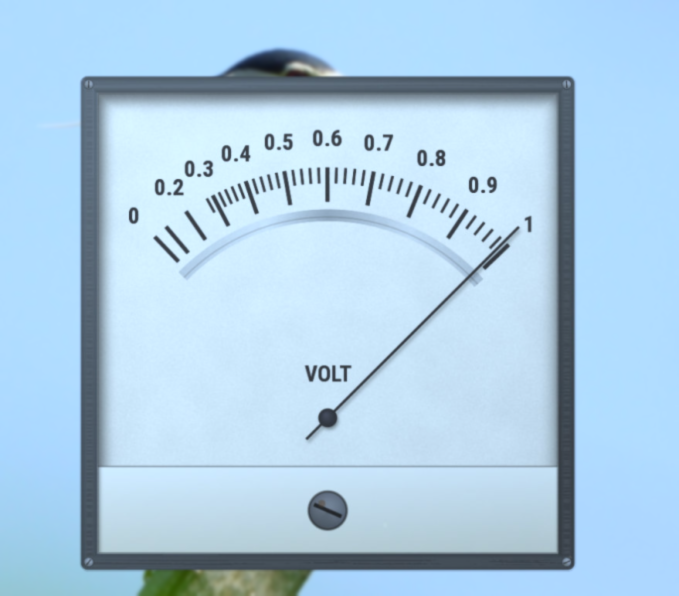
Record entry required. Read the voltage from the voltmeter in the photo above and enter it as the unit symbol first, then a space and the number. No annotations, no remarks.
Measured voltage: V 0.99
